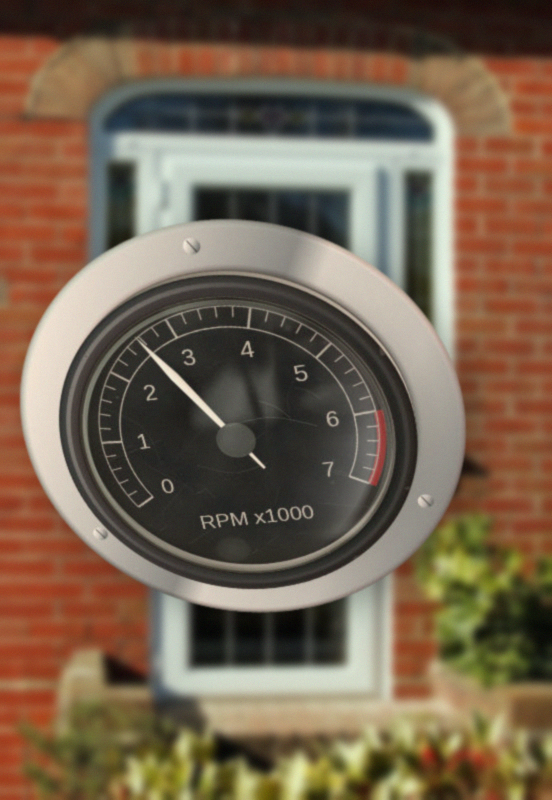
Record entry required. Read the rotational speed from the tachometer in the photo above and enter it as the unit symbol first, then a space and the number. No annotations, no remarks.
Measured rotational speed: rpm 2600
